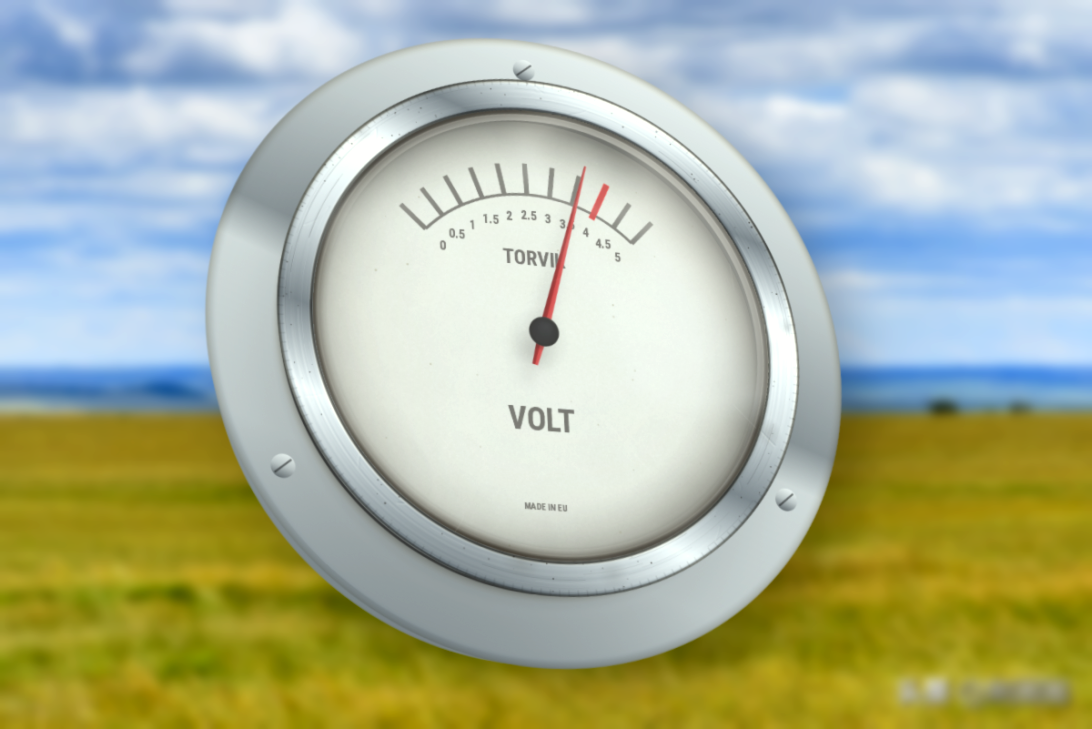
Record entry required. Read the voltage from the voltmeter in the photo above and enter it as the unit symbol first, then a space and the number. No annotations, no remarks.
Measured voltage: V 3.5
